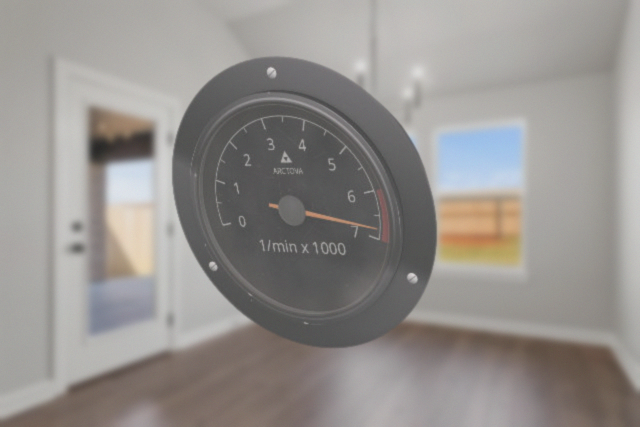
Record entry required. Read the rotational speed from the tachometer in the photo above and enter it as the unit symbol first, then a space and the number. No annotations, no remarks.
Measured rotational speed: rpm 6750
